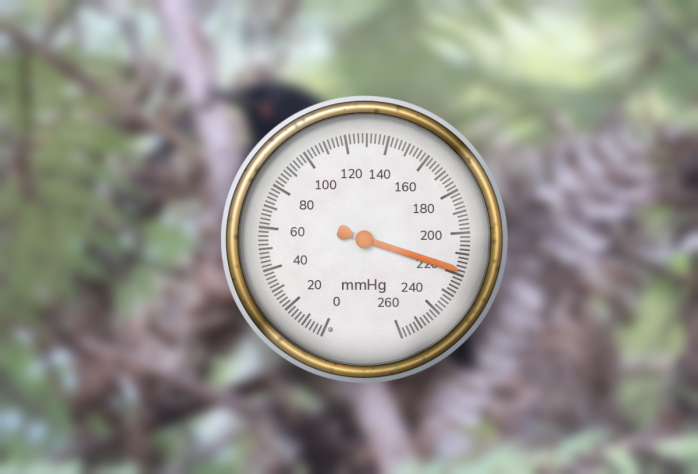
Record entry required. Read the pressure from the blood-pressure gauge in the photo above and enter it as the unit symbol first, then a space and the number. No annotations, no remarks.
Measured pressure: mmHg 218
